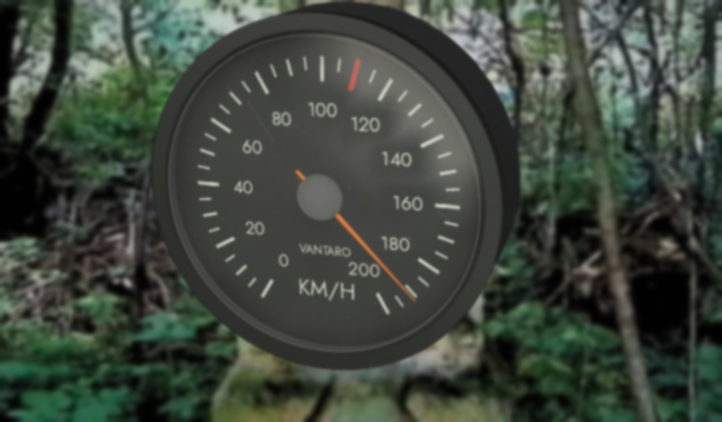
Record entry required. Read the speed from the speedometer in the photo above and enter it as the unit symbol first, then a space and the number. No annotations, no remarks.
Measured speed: km/h 190
